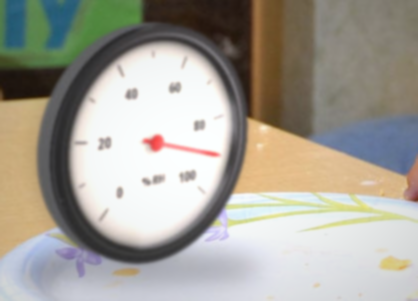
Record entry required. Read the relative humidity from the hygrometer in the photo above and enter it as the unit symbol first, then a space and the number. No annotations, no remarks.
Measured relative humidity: % 90
